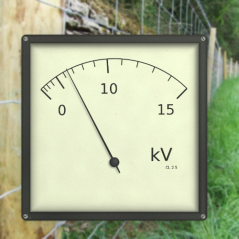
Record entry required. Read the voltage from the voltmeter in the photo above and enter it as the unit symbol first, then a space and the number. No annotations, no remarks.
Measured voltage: kV 6.5
